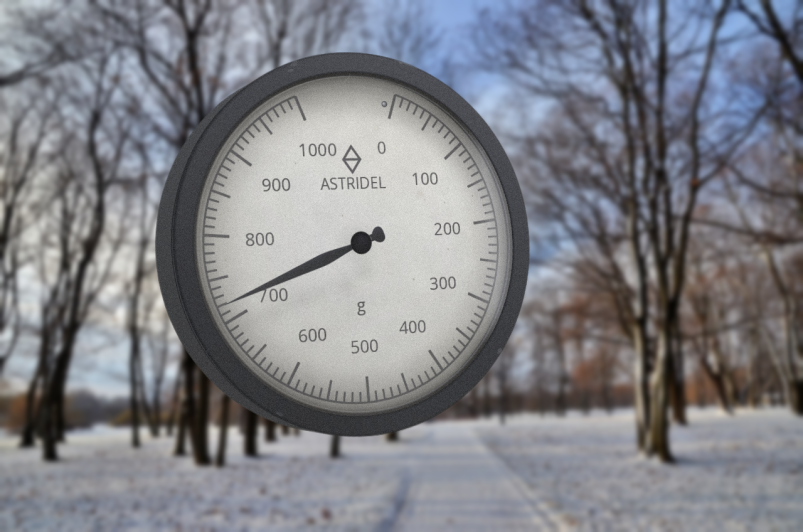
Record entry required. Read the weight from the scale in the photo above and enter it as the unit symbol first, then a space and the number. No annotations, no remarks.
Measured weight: g 720
